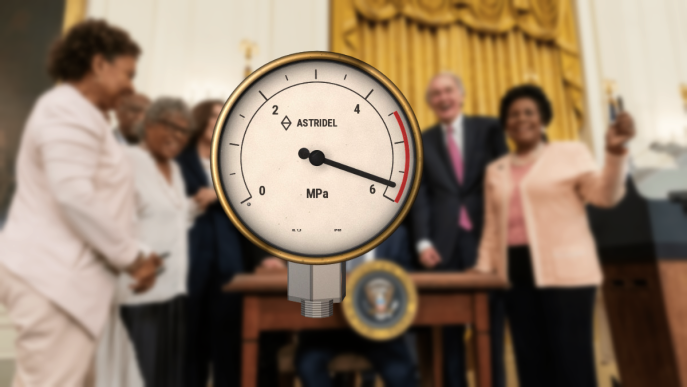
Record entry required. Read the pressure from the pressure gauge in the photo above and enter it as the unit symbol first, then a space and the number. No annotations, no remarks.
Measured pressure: MPa 5.75
